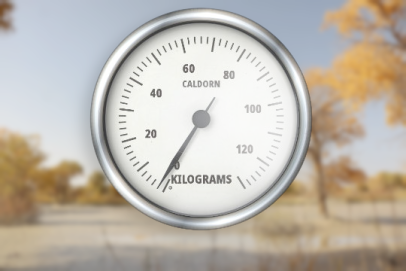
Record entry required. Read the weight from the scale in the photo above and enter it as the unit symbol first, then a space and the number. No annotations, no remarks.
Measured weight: kg 2
